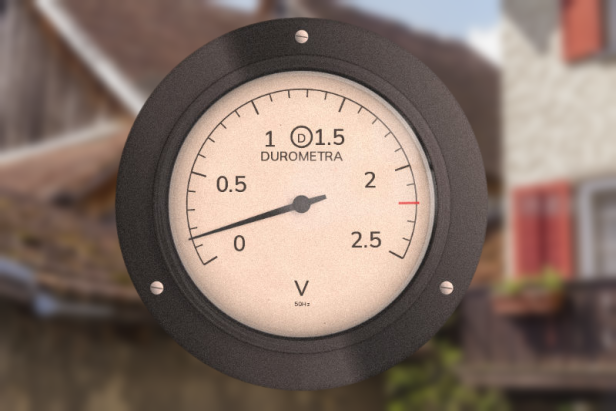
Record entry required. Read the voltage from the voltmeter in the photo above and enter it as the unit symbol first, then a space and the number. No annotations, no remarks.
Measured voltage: V 0.15
